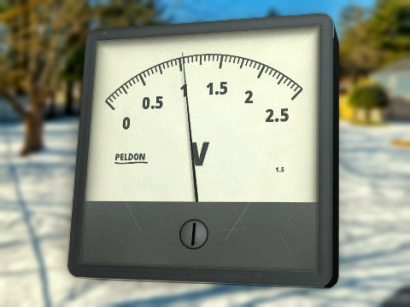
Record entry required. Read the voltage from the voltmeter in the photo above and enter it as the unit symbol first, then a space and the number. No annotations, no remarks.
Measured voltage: V 1.05
